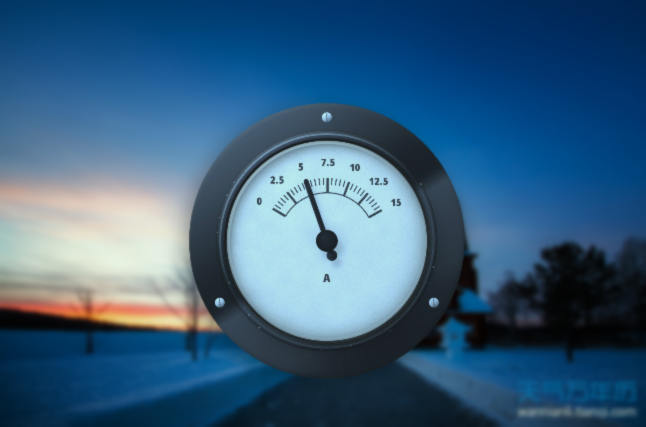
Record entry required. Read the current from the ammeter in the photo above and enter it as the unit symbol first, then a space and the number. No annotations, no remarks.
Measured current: A 5
